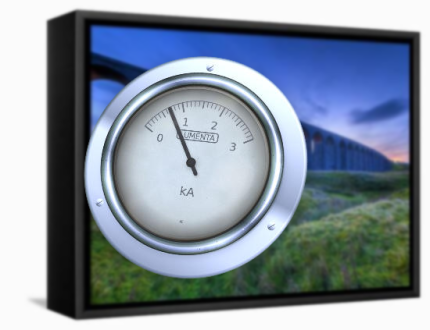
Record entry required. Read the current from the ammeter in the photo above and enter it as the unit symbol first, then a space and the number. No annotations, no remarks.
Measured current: kA 0.7
